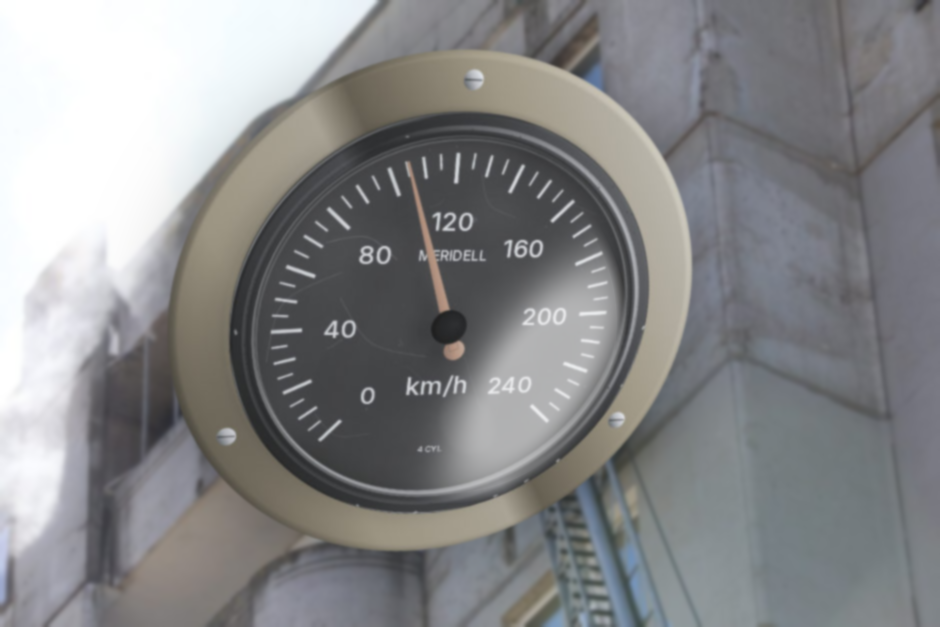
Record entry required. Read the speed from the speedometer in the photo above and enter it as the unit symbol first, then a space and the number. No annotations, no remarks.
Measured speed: km/h 105
